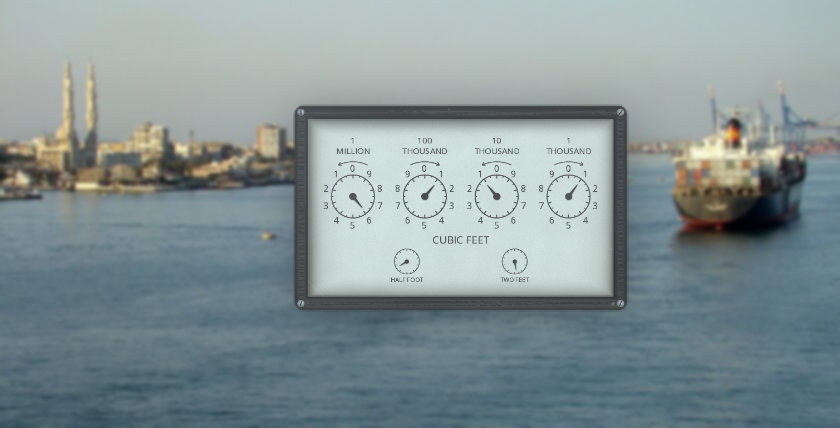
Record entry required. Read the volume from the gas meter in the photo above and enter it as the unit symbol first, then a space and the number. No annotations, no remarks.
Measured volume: ft³ 611100
